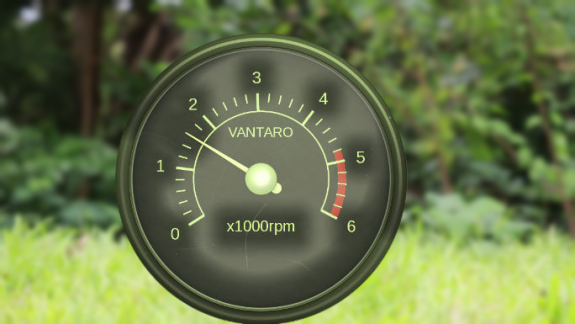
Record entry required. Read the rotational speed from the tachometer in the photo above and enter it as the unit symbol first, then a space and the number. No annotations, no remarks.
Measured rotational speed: rpm 1600
